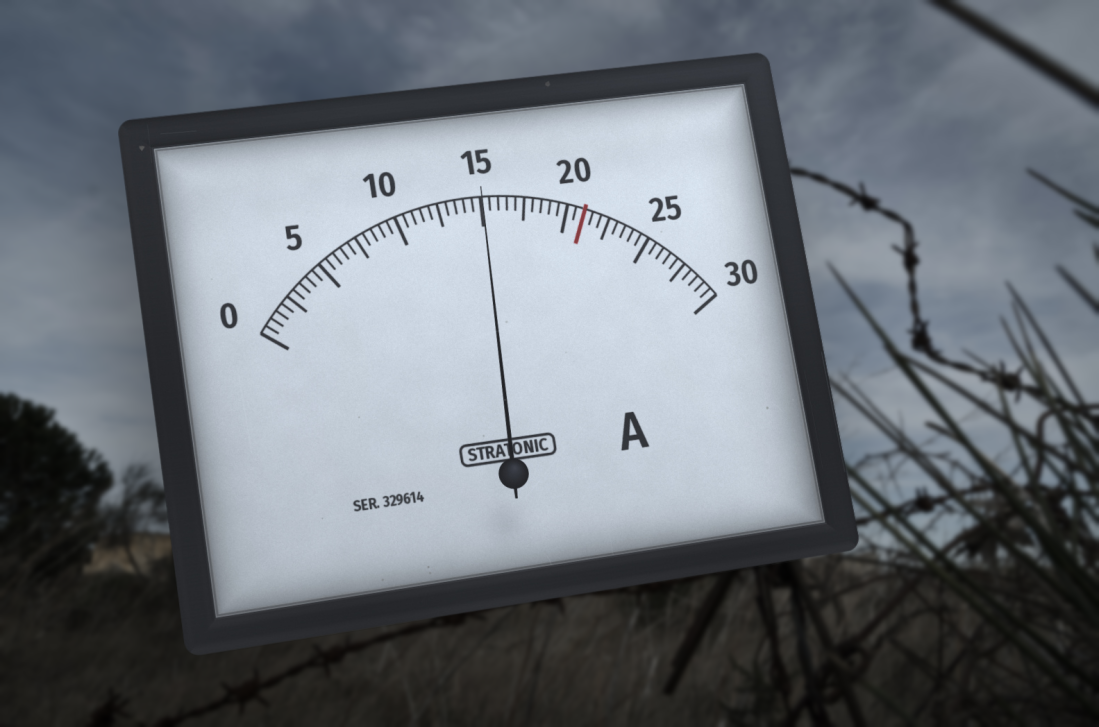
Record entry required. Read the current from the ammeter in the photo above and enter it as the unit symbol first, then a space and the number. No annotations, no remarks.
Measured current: A 15
